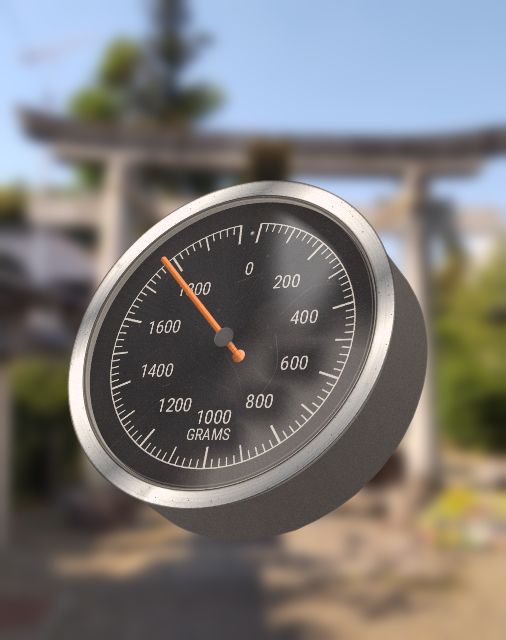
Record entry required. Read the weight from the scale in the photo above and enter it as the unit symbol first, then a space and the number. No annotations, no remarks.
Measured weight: g 1780
